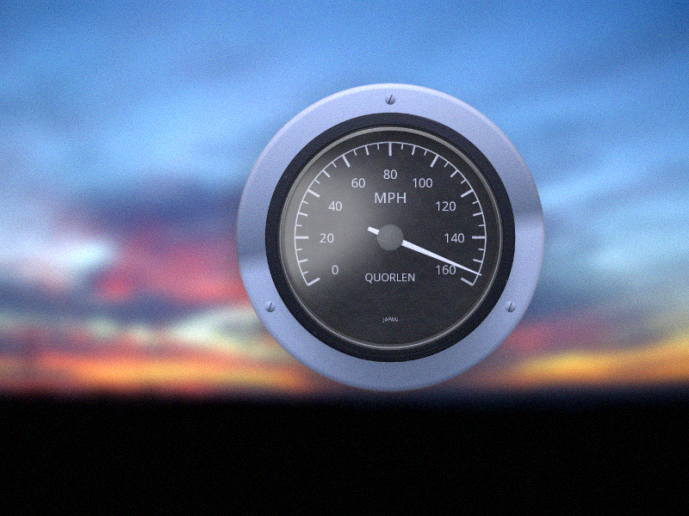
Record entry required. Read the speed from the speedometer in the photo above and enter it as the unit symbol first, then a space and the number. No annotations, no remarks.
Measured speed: mph 155
